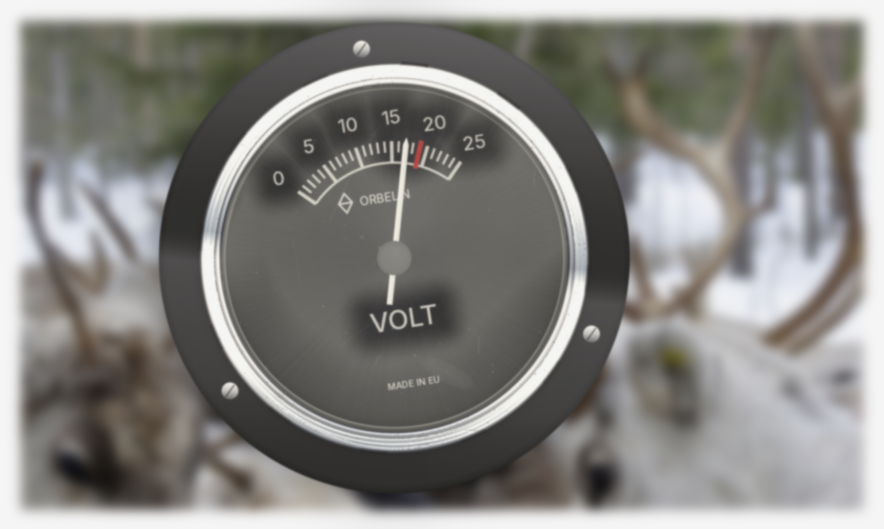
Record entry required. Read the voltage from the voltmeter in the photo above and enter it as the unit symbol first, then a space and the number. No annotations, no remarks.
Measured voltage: V 17
